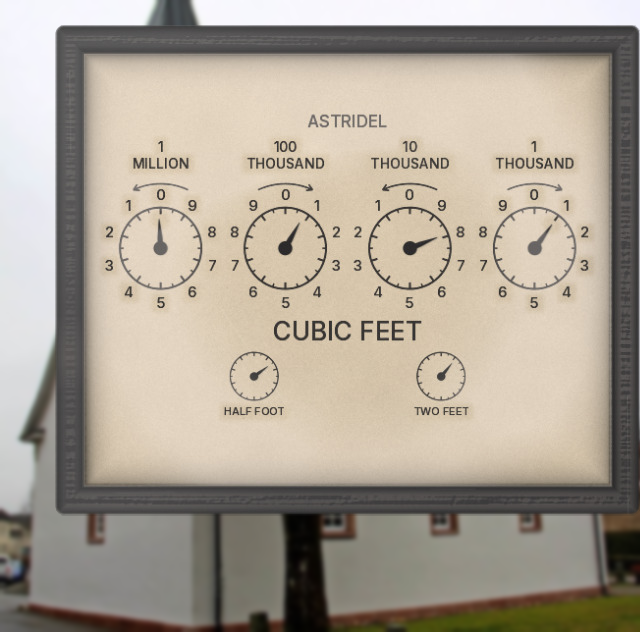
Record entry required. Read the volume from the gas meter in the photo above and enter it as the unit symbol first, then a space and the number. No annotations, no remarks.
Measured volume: ft³ 8100
